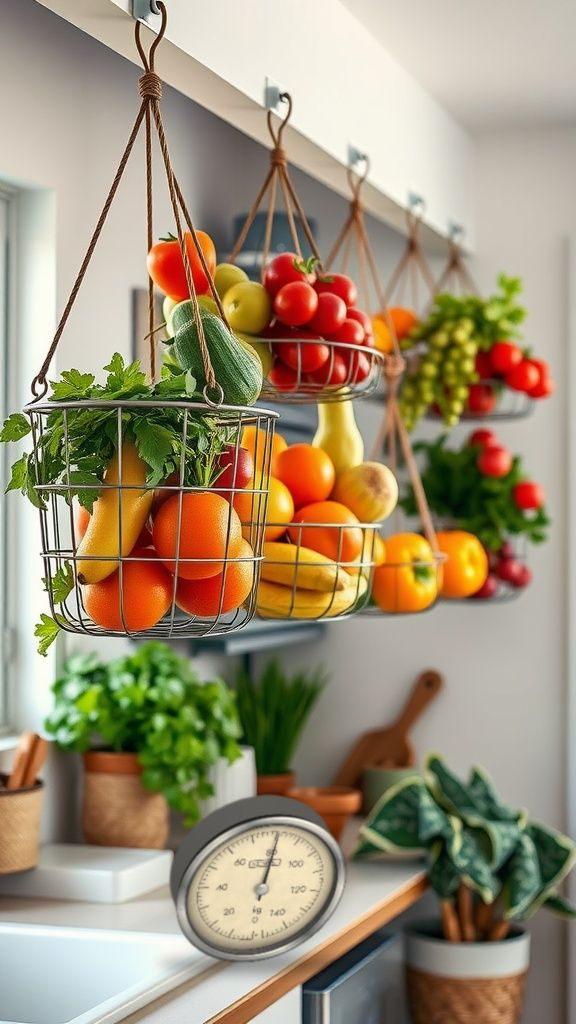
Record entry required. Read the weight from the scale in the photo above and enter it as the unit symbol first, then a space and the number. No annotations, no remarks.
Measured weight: kg 80
